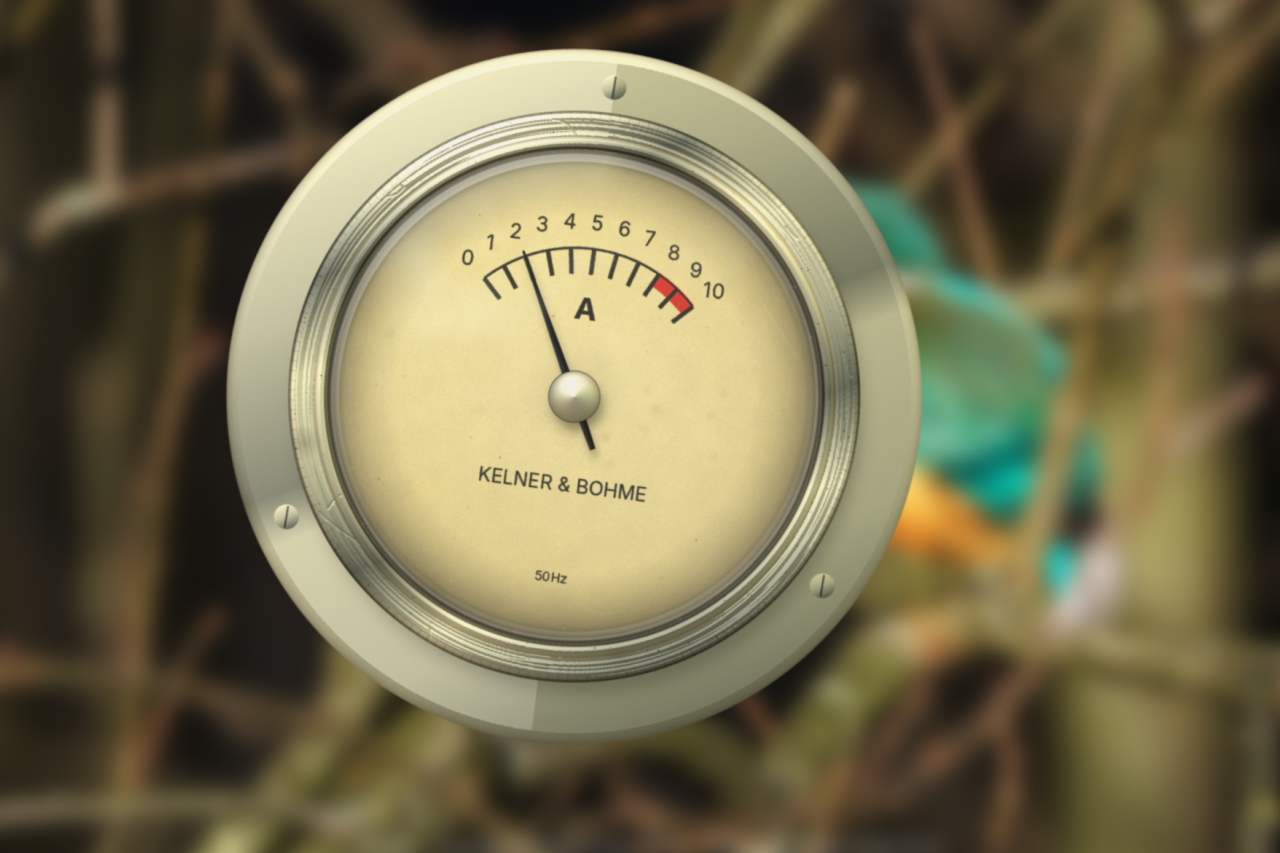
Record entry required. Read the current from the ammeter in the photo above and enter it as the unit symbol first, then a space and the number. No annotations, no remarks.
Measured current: A 2
